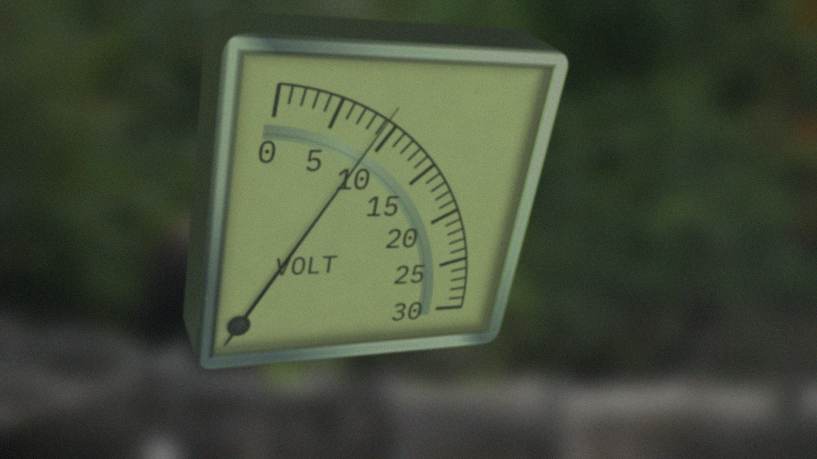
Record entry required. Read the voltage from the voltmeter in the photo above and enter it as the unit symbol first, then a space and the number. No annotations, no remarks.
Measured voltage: V 9
